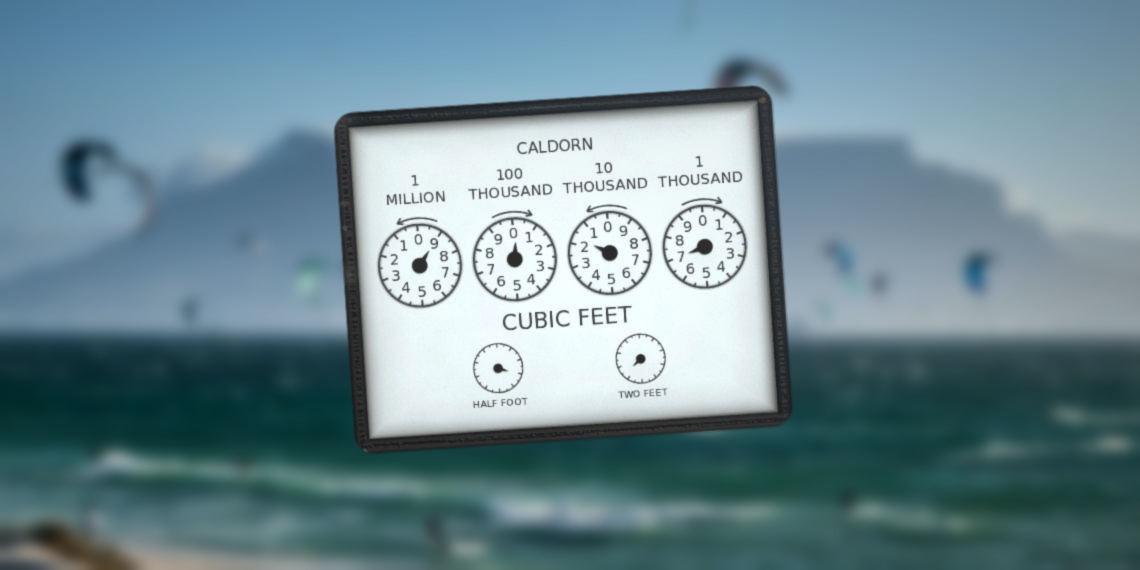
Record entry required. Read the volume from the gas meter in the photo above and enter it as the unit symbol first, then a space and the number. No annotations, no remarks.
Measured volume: ft³ 901700
